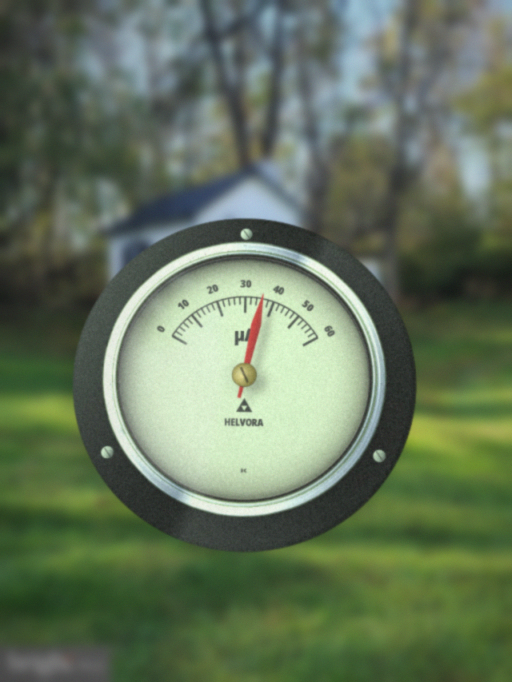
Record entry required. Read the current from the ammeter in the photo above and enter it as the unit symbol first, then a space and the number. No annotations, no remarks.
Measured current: µA 36
